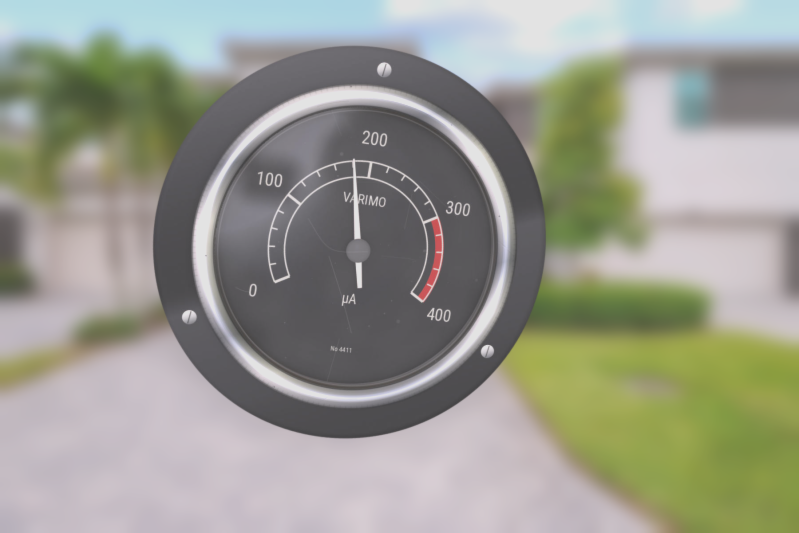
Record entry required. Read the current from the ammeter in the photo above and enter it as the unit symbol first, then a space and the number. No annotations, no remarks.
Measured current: µA 180
